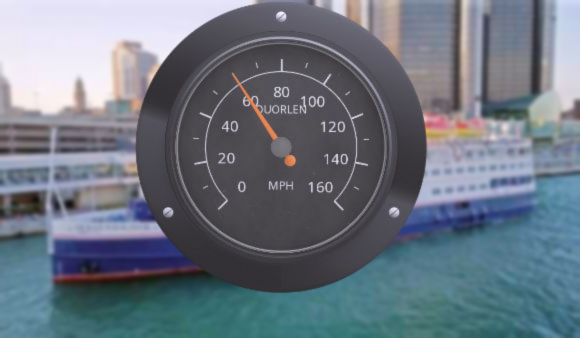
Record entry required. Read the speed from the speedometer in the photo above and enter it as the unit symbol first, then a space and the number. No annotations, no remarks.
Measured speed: mph 60
